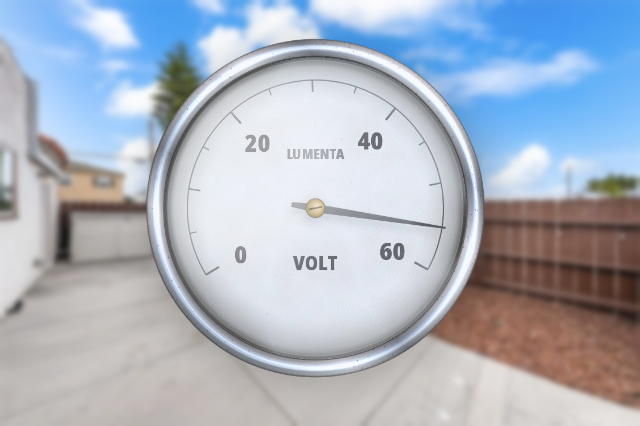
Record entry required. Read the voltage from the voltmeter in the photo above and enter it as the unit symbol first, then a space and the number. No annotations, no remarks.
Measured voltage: V 55
